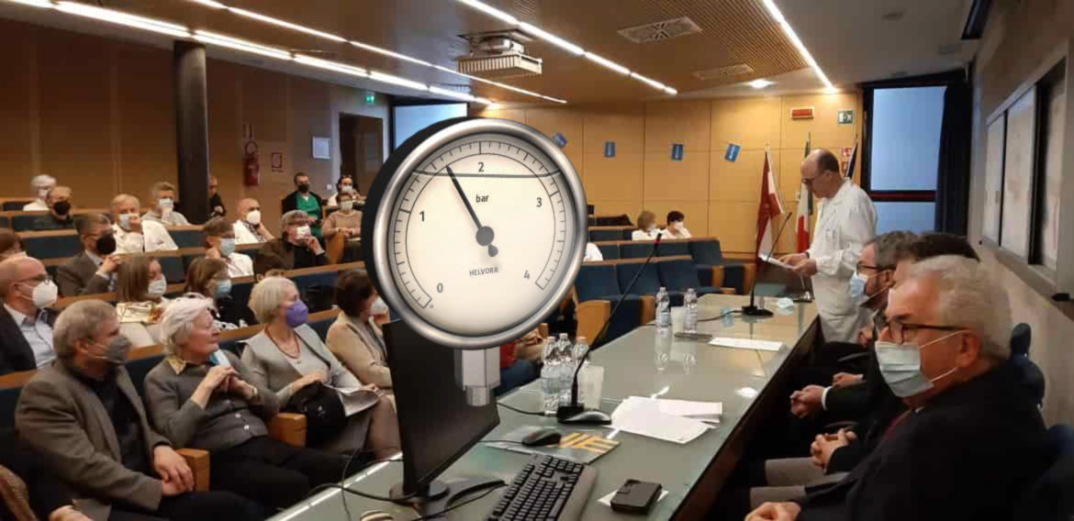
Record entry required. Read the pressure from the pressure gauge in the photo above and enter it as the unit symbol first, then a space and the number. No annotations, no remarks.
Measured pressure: bar 1.6
